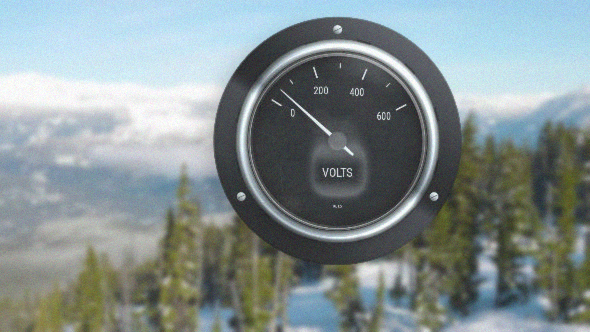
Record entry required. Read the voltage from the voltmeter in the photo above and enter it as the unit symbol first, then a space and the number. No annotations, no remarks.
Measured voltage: V 50
